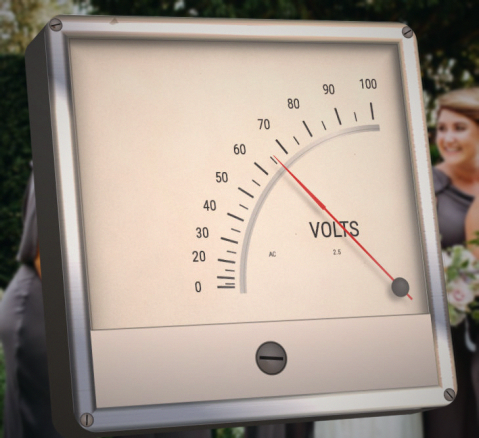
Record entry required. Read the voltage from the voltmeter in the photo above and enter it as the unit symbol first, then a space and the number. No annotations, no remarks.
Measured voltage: V 65
